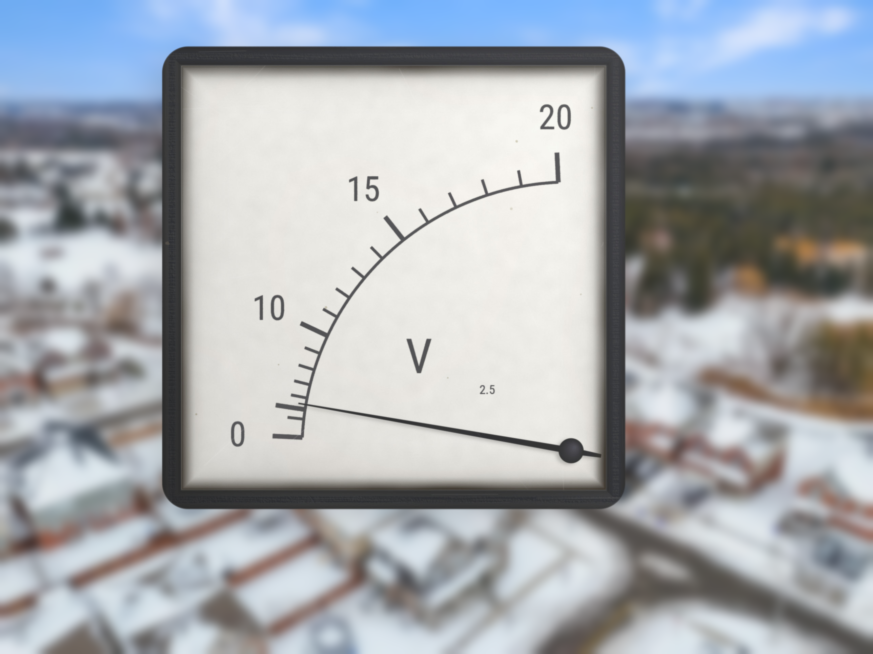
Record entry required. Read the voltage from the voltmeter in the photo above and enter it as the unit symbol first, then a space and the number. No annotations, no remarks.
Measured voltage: V 5.5
